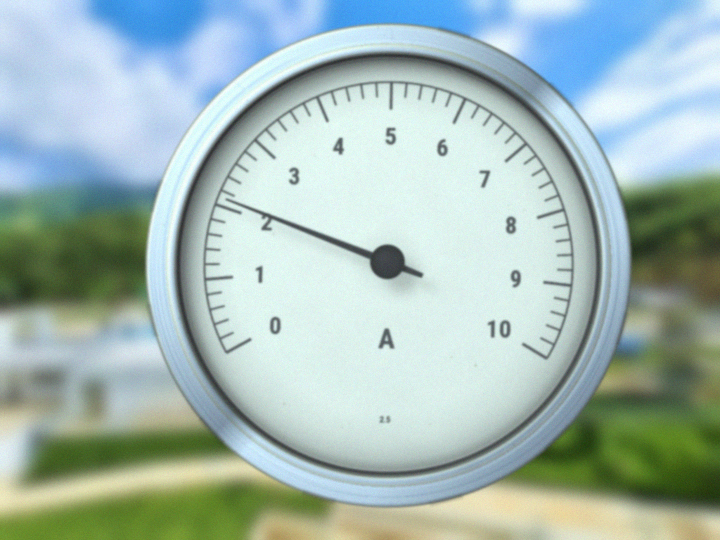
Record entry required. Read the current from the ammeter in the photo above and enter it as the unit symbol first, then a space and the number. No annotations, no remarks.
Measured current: A 2.1
